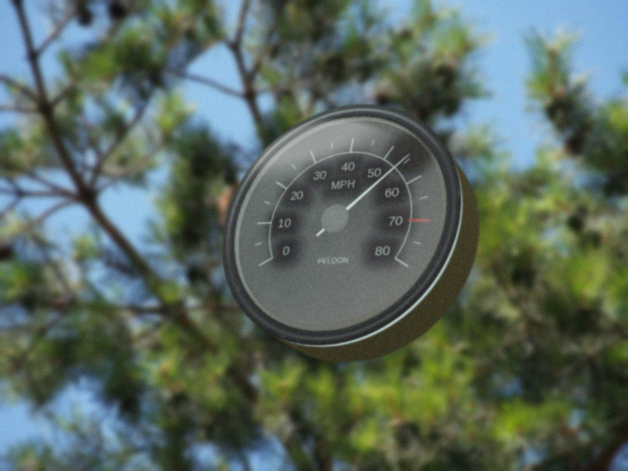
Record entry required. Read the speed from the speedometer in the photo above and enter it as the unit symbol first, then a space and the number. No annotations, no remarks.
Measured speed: mph 55
